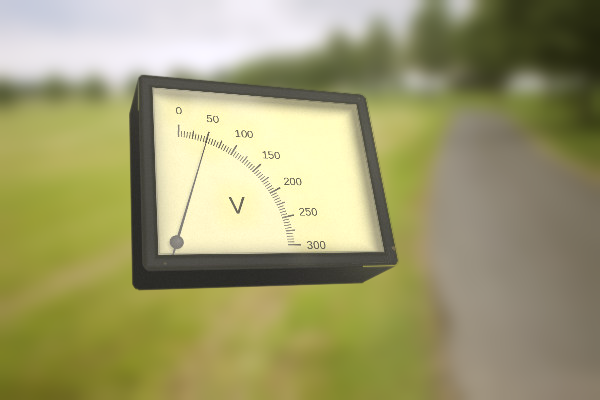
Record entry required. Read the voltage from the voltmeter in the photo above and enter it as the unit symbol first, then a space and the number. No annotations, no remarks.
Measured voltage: V 50
